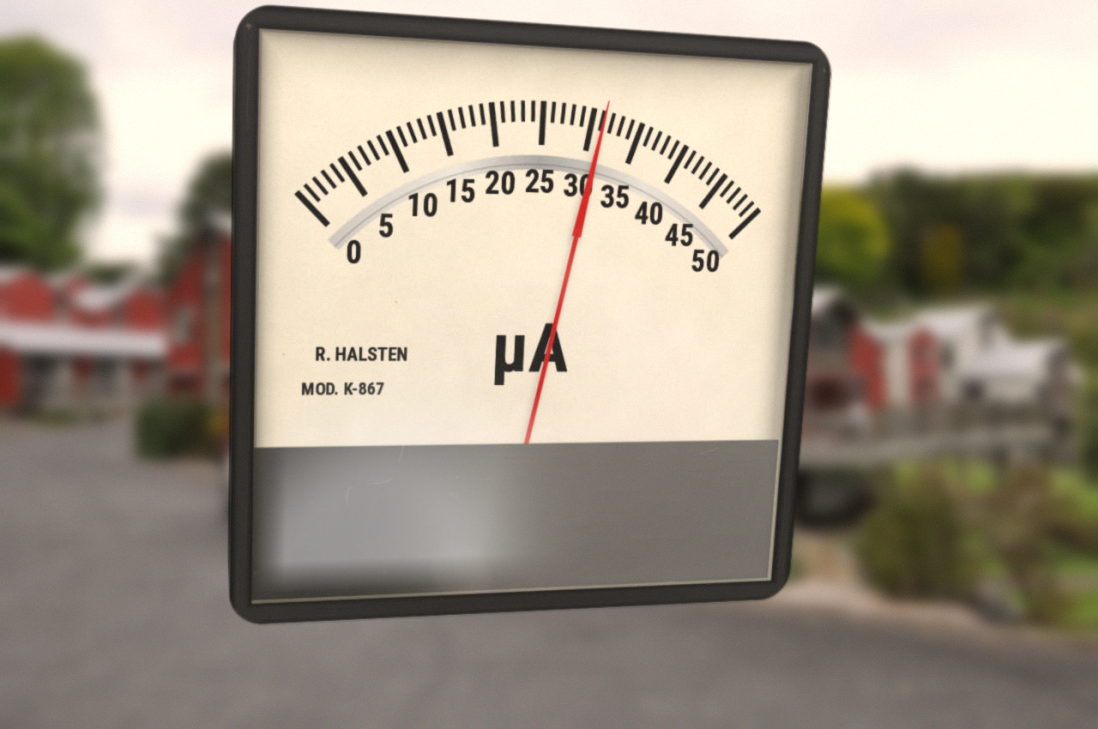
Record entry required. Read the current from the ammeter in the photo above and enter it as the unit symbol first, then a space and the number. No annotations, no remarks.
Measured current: µA 31
